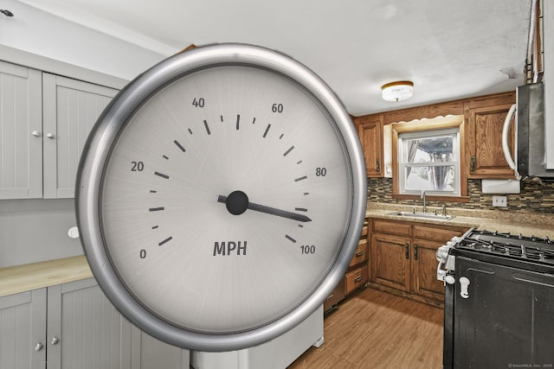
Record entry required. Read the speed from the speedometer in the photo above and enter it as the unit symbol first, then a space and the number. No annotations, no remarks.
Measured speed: mph 92.5
